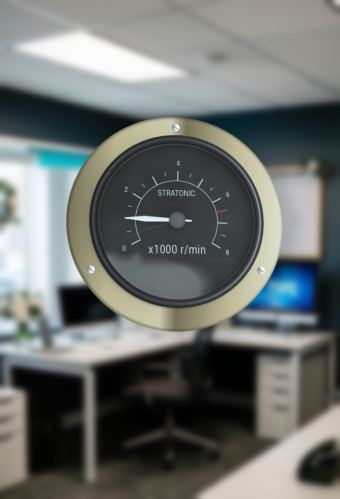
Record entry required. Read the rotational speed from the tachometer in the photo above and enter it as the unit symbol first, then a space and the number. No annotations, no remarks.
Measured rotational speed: rpm 1000
